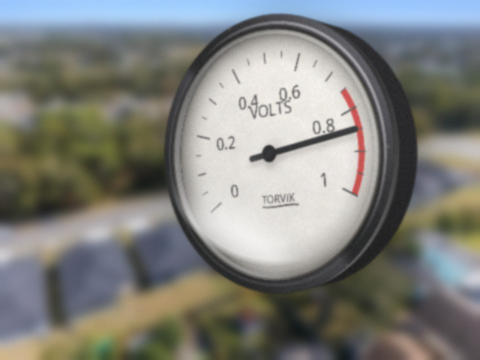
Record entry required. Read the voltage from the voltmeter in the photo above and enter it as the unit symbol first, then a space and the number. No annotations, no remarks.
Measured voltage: V 0.85
